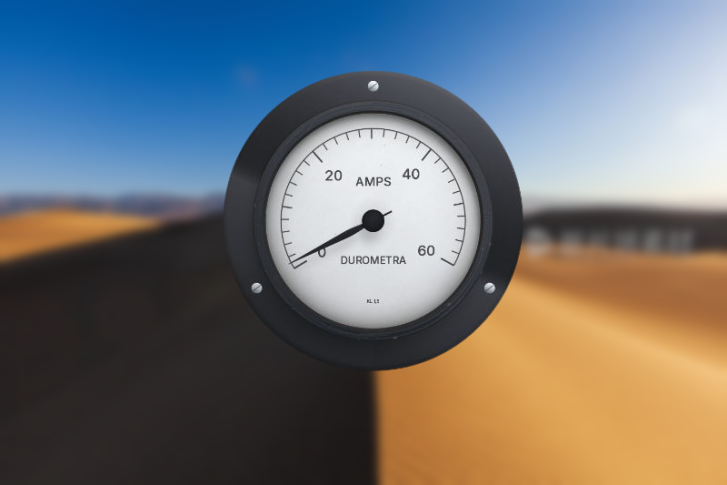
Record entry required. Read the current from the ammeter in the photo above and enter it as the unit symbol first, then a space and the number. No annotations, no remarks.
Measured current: A 1
